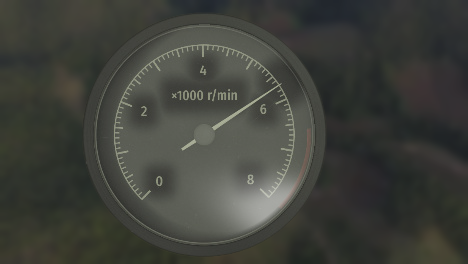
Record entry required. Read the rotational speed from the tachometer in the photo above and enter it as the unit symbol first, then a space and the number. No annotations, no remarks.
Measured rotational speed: rpm 5700
